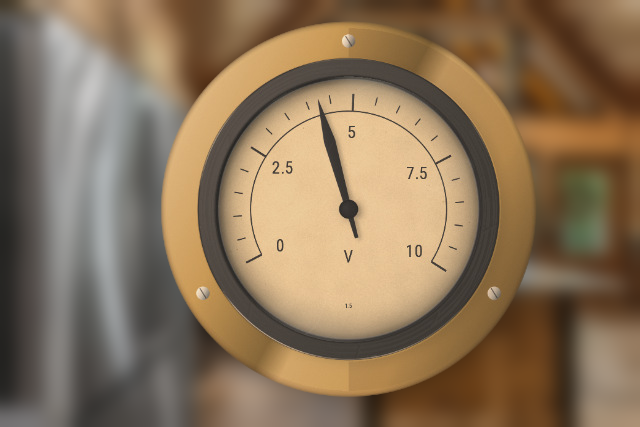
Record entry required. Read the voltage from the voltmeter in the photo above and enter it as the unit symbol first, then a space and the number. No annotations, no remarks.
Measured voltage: V 4.25
